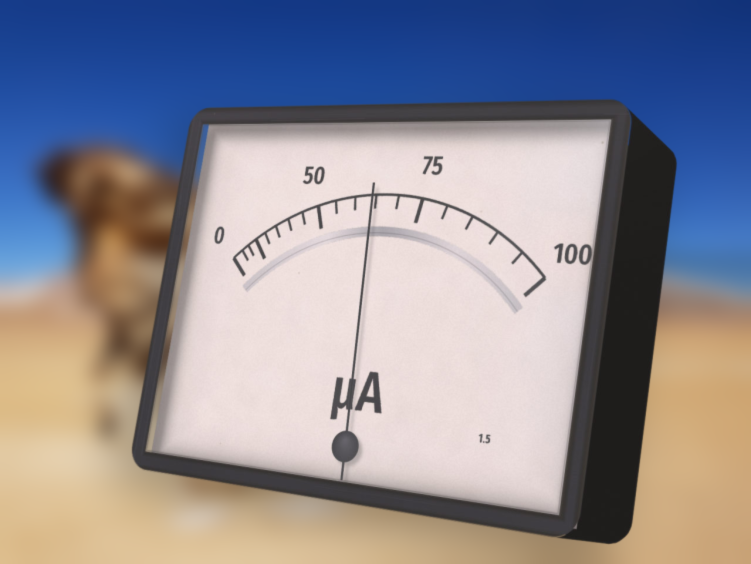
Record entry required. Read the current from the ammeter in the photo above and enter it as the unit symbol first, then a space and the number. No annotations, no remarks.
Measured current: µA 65
